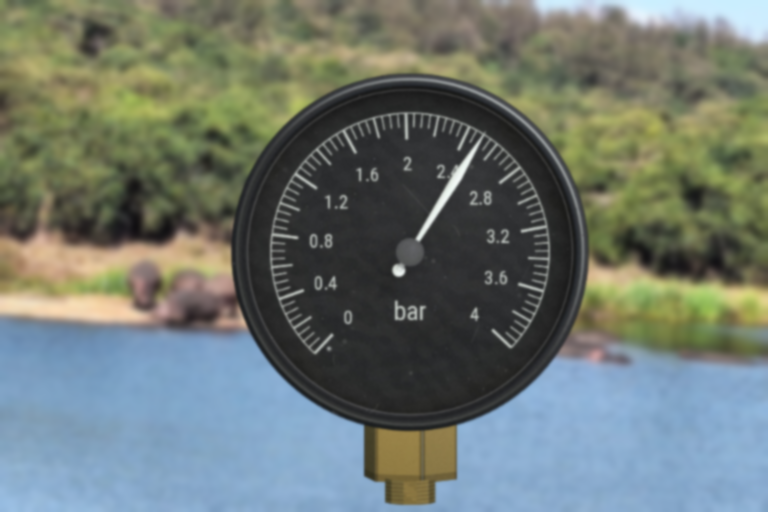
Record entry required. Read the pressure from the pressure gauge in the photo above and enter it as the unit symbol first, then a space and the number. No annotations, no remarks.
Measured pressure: bar 2.5
